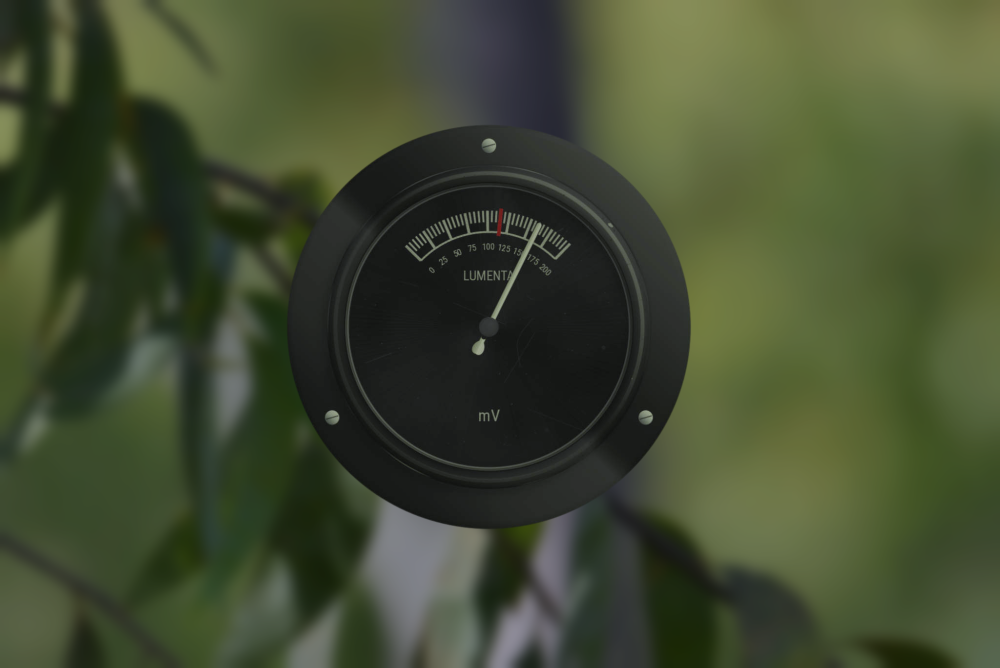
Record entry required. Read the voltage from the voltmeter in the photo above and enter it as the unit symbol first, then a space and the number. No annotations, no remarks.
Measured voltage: mV 160
